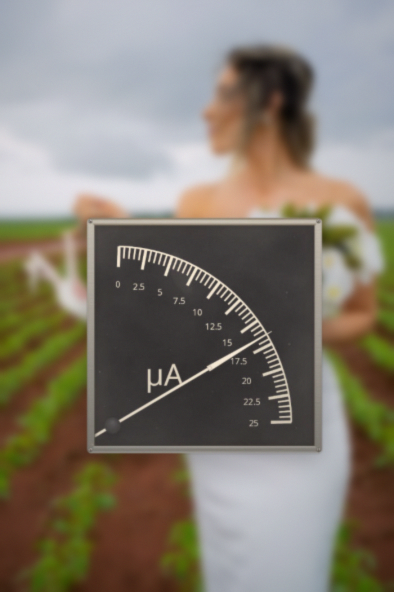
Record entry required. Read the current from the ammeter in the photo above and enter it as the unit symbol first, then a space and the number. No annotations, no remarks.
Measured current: µA 16.5
